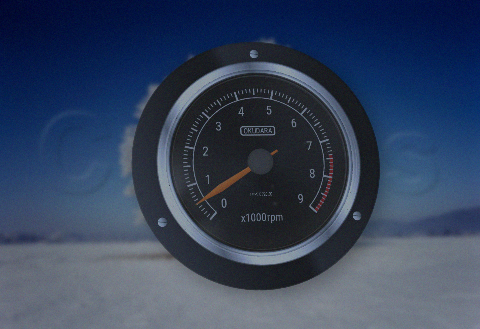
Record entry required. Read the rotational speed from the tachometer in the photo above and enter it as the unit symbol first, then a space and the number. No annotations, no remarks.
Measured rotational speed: rpm 500
